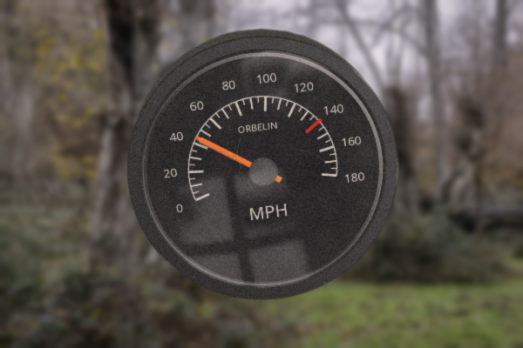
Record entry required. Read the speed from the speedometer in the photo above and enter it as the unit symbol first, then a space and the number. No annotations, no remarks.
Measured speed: mph 45
